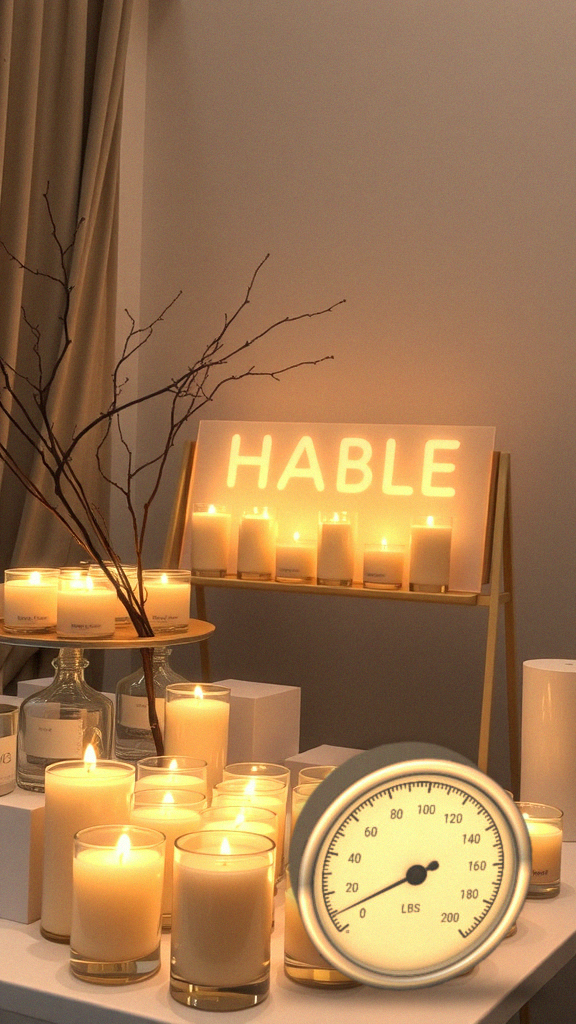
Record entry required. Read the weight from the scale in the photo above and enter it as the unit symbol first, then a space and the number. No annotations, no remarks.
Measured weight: lb 10
